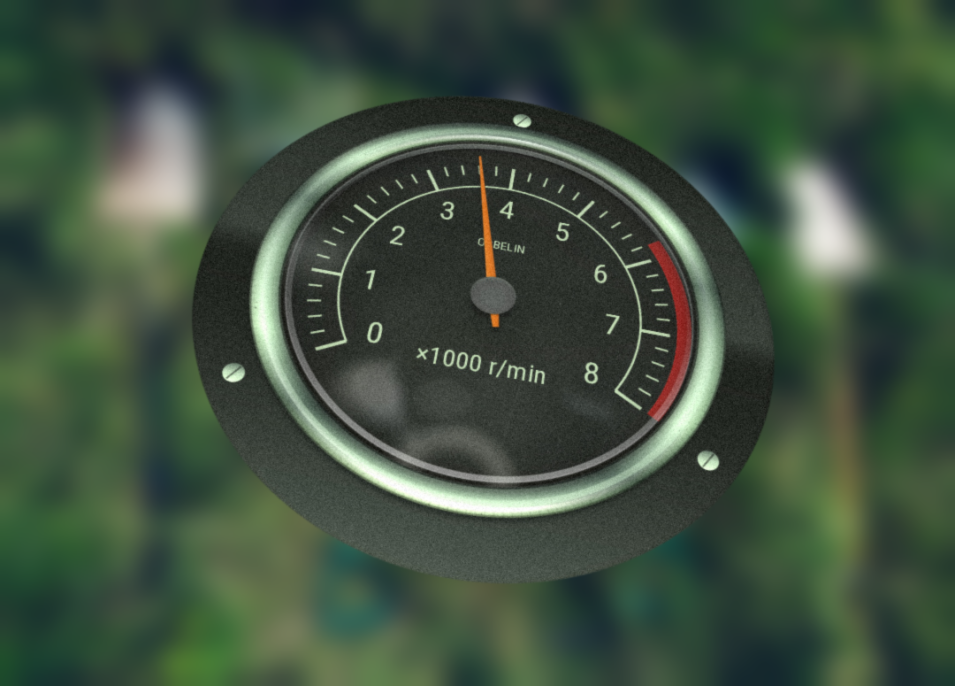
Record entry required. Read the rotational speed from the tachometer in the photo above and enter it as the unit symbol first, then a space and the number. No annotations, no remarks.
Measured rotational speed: rpm 3600
